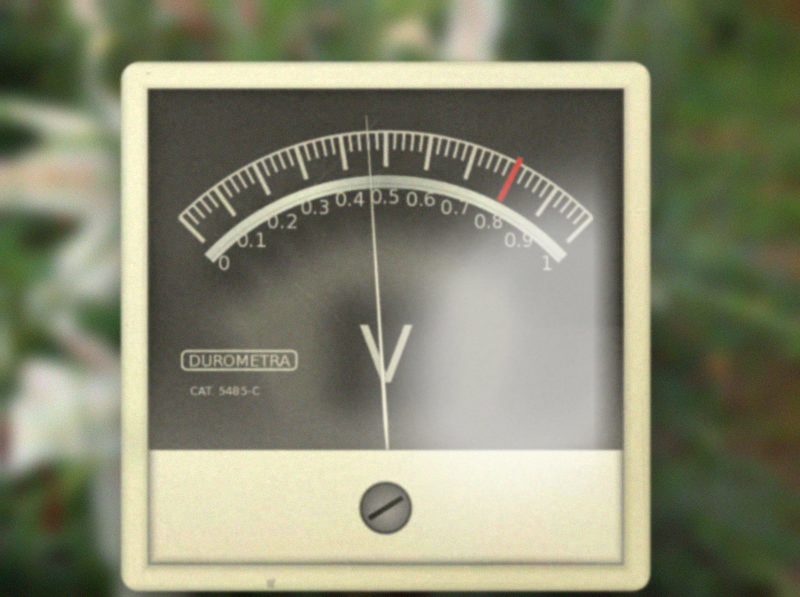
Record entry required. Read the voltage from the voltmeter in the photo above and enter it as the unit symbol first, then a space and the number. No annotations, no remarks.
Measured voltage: V 0.46
